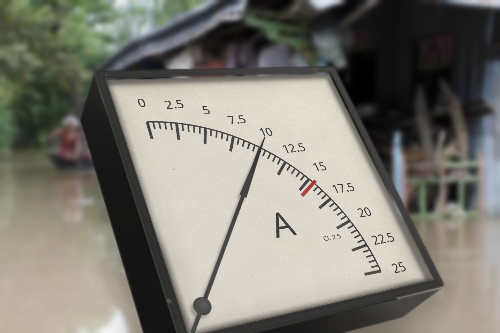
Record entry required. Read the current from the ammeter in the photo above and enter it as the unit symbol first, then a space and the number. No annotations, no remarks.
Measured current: A 10
